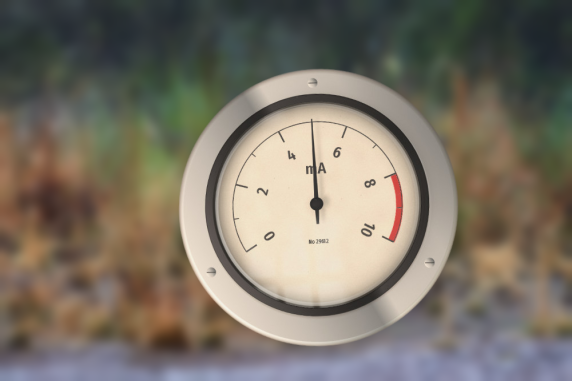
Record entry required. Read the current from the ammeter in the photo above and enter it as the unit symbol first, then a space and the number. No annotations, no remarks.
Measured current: mA 5
